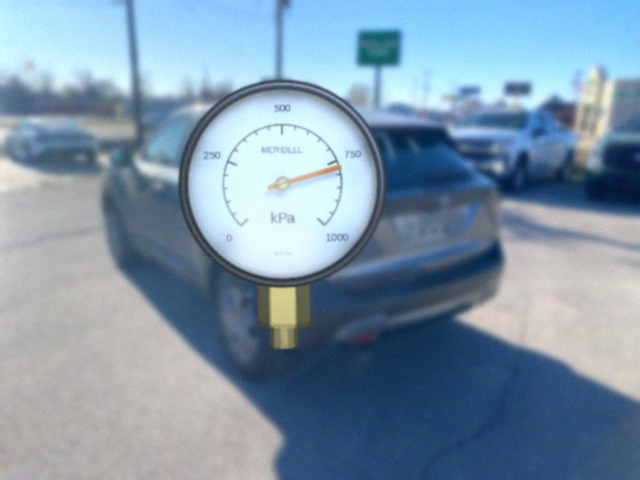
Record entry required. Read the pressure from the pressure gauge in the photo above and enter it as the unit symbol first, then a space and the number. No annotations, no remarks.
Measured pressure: kPa 775
